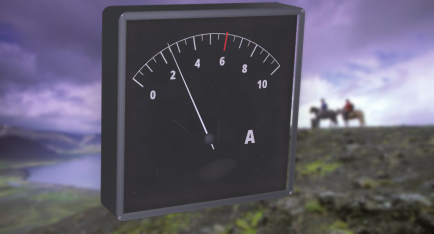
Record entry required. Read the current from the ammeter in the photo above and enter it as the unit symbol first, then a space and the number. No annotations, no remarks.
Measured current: A 2.5
